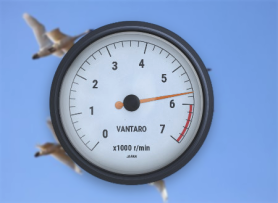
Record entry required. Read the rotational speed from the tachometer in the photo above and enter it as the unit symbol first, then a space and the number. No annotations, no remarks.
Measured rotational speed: rpm 5700
